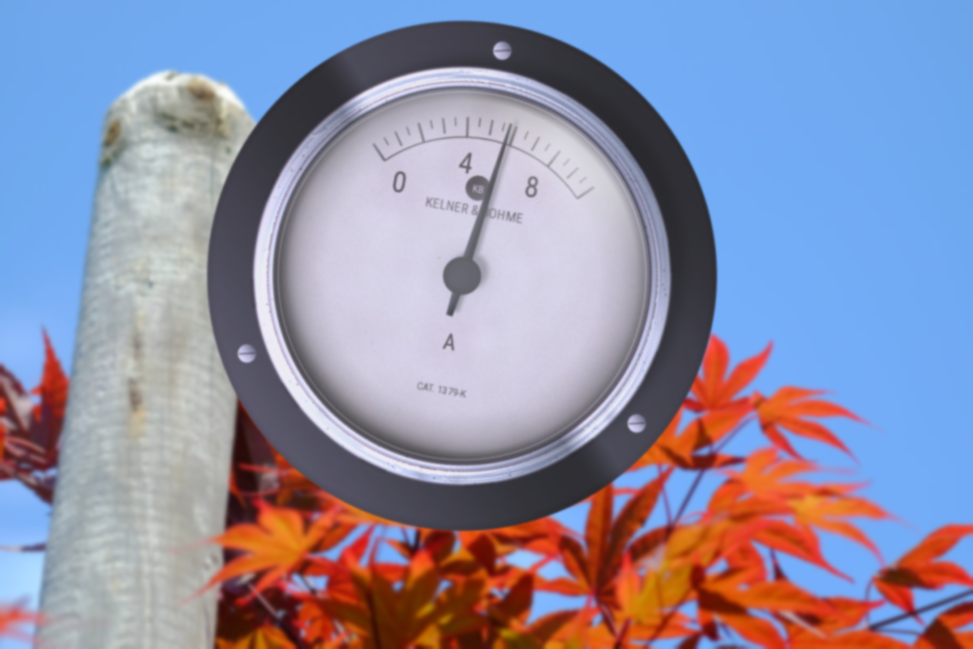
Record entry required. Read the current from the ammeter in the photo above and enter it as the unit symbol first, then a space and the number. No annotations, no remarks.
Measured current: A 5.75
